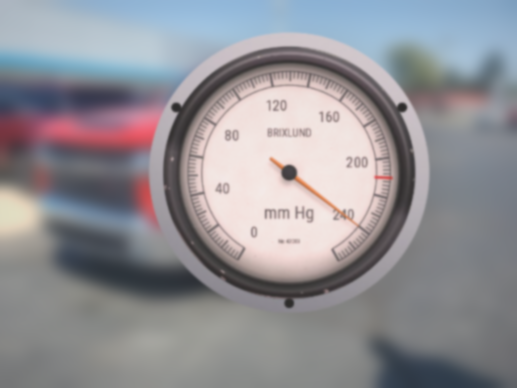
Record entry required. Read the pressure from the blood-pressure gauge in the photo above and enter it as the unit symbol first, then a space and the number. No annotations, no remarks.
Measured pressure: mmHg 240
